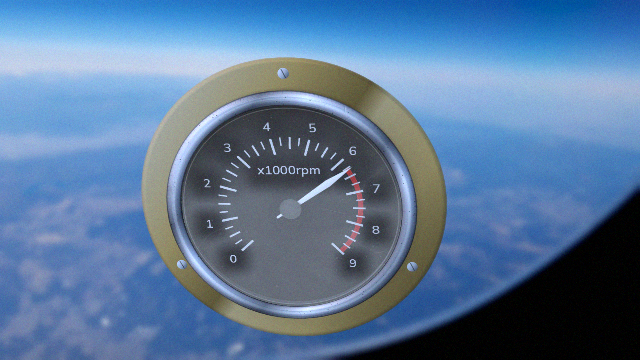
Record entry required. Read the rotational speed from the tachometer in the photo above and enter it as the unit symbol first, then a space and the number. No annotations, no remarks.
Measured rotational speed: rpm 6250
